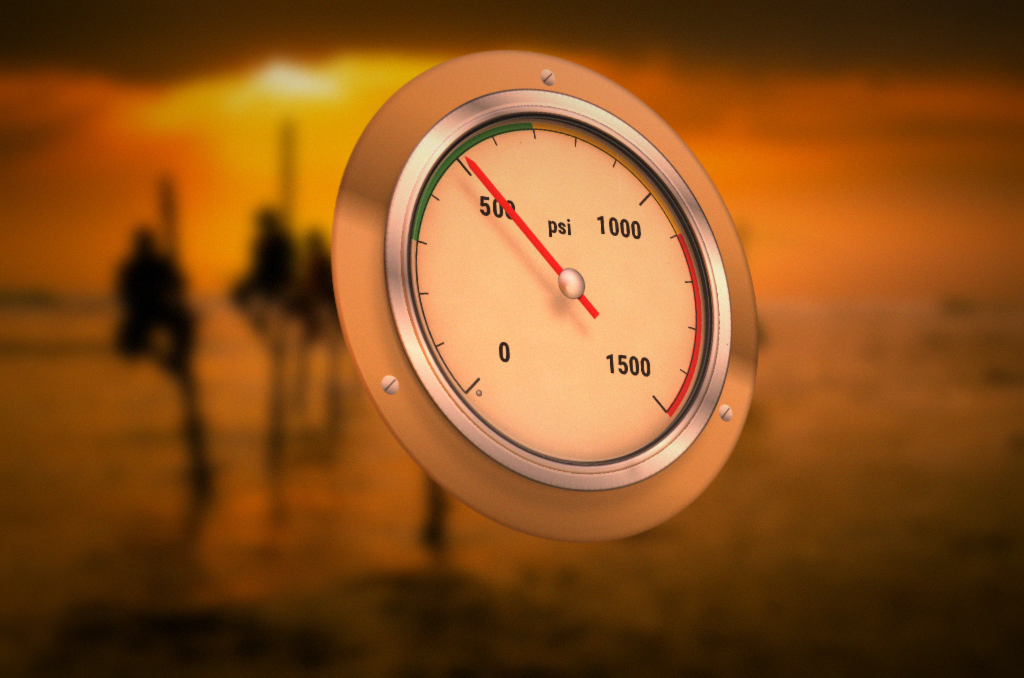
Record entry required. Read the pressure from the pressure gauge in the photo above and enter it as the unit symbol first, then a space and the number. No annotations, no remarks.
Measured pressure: psi 500
